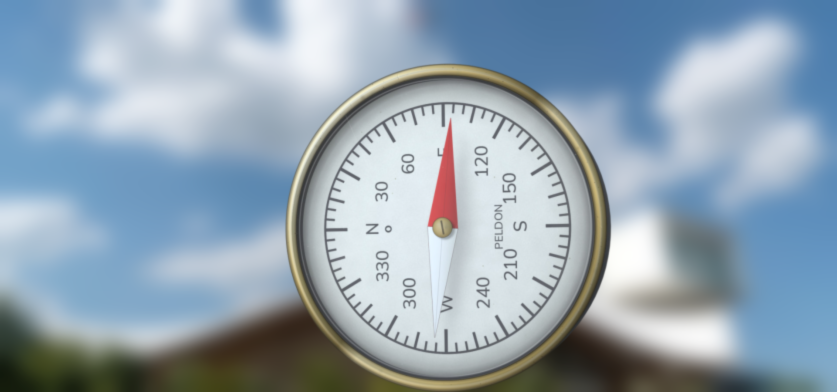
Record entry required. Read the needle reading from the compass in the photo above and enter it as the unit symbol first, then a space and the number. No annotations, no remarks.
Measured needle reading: ° 95
